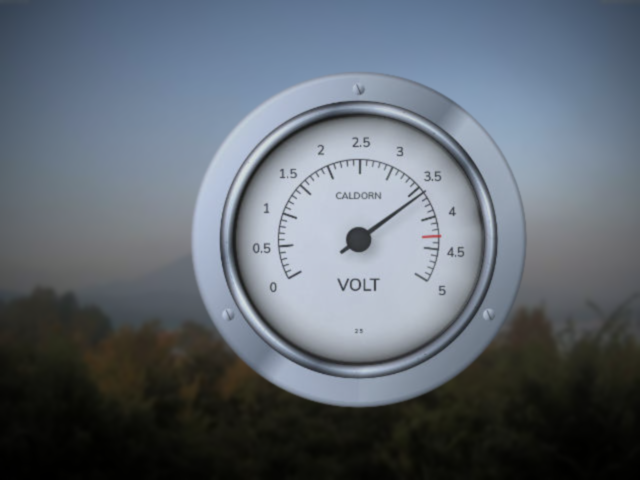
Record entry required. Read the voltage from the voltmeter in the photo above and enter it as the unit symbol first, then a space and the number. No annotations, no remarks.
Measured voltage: V 3.6
